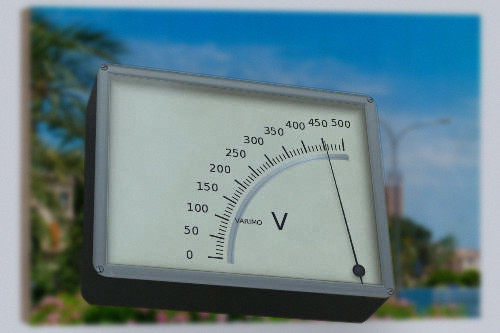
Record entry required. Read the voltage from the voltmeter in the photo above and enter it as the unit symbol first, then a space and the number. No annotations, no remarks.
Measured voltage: V 450
